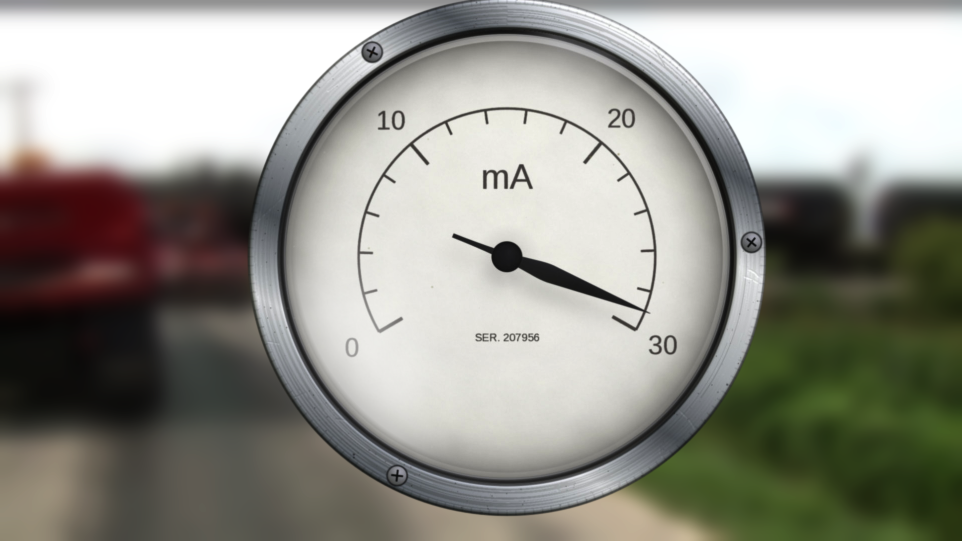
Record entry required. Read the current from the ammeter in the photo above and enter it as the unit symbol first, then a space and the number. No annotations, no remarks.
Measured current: mA 29
